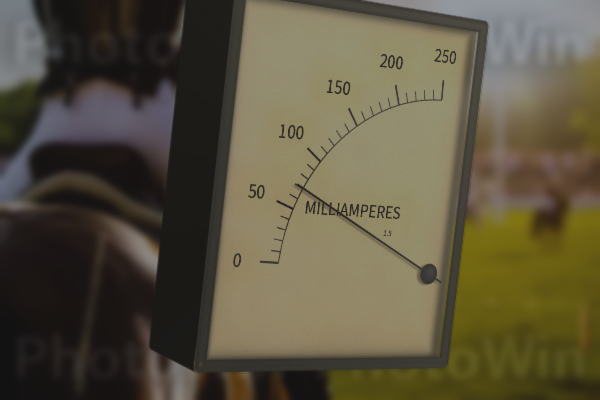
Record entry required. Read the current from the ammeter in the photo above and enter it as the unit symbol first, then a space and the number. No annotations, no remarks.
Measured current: mA 70
